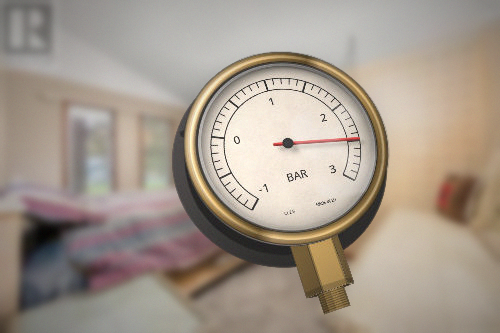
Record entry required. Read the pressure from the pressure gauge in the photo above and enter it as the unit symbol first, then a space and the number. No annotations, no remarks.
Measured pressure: bar 2.5
